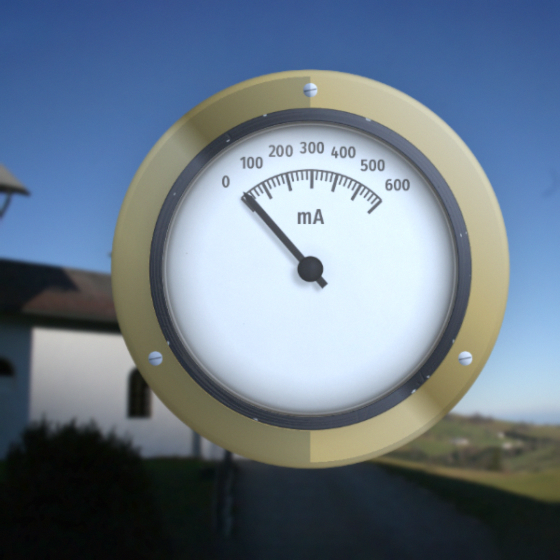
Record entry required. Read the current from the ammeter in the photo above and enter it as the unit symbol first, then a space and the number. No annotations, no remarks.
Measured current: mA 20
